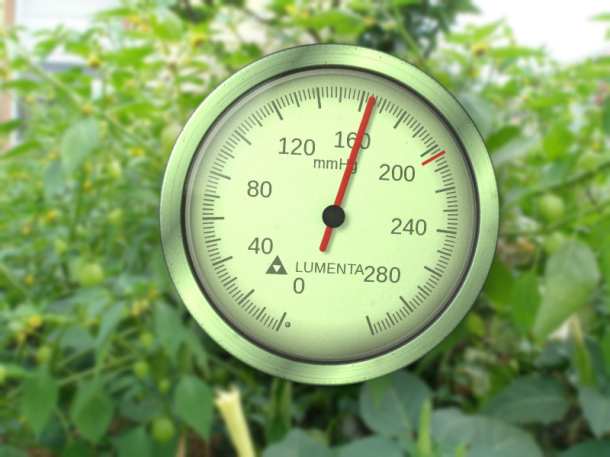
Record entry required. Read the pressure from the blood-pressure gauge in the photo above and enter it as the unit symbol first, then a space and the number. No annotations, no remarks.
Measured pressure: mmHg 164
